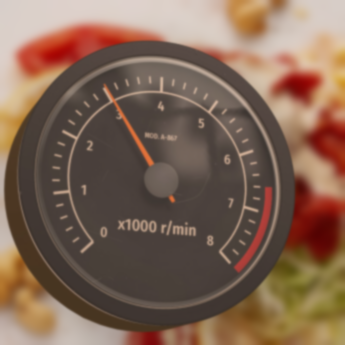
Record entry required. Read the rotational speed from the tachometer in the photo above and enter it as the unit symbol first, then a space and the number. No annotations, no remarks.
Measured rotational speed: rpm 3000
